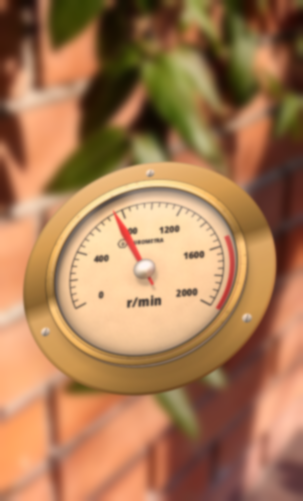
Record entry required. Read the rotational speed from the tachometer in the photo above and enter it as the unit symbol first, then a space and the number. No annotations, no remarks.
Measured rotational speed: rpm 750
